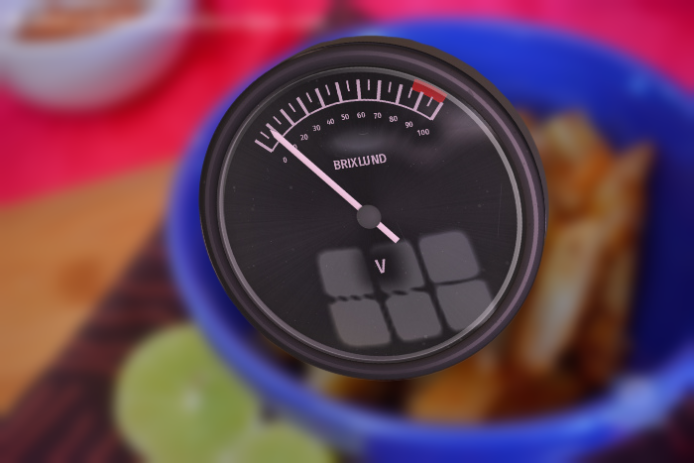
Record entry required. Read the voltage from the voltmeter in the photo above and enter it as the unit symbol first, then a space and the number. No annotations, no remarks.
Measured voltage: V 10
